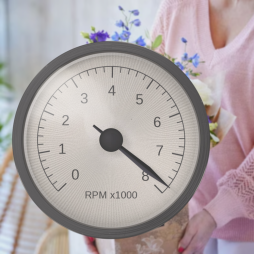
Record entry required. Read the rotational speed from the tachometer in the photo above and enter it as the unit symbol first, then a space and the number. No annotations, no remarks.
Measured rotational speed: rpm 7800
